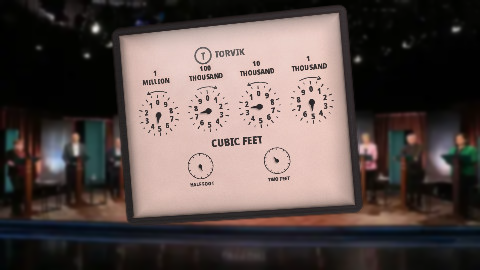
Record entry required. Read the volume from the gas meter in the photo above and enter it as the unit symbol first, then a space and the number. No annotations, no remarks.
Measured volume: ft³ 472500
